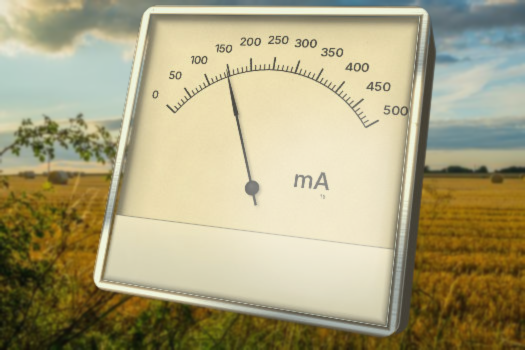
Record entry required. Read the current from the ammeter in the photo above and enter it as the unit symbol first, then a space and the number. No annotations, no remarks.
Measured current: mA 150
